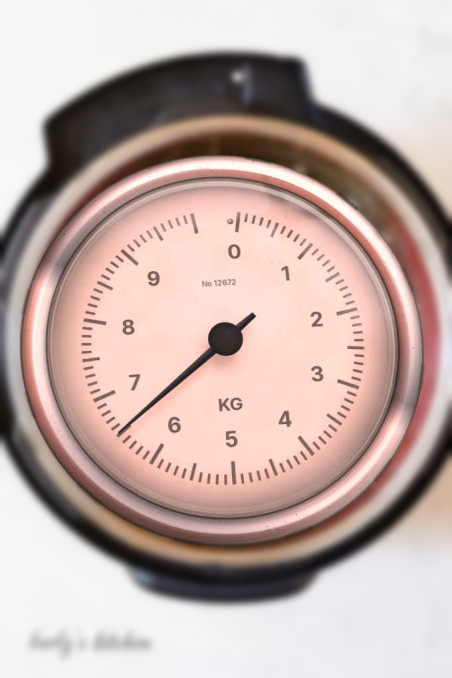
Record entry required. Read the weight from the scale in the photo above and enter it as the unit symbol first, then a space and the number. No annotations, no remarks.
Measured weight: kg 6.5
